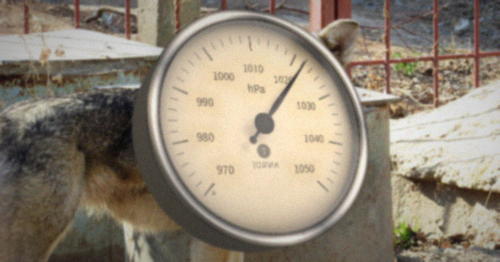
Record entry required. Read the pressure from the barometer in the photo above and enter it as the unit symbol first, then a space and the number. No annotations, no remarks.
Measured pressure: hPa 1022
